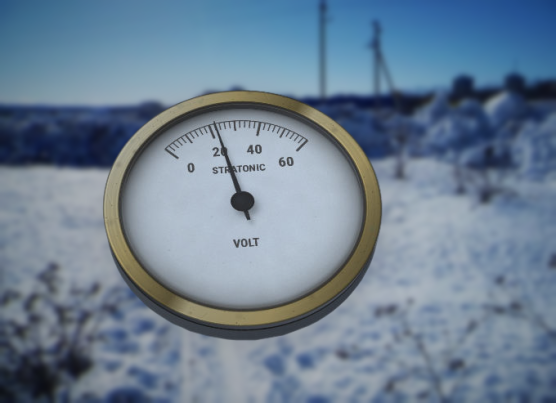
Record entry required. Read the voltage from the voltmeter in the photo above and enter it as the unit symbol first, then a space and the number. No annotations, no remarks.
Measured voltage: V 22
